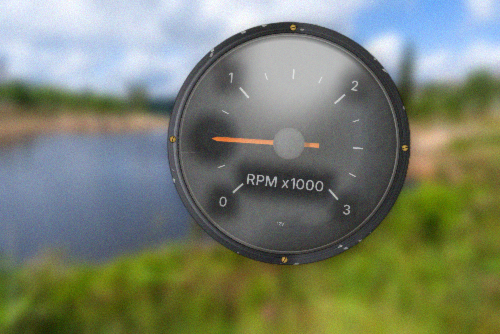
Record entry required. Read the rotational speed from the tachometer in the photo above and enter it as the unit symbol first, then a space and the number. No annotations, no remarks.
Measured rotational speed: rpm 500
